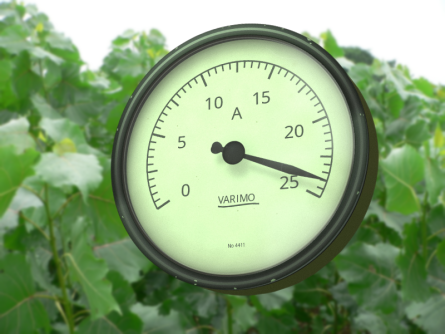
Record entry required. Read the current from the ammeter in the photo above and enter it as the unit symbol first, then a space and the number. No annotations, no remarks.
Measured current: A 24
